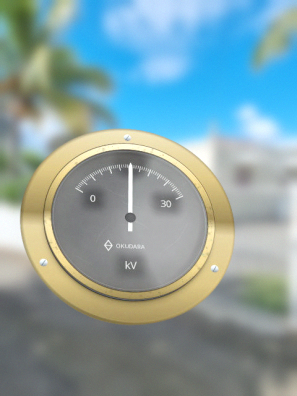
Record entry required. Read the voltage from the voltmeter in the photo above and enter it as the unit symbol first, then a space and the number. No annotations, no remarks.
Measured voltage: kV 15
